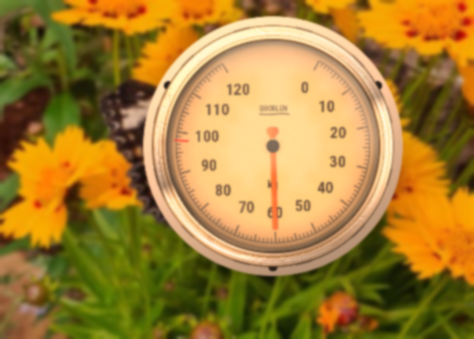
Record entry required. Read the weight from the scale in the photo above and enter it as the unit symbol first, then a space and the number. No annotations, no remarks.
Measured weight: kg 60
